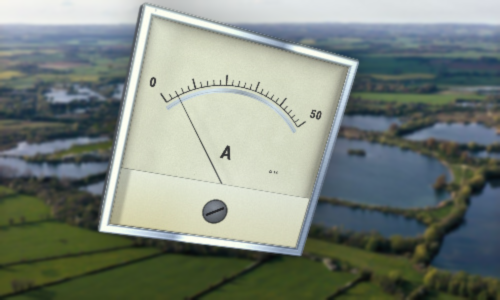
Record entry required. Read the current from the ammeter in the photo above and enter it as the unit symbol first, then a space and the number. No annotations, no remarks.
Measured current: A 4
